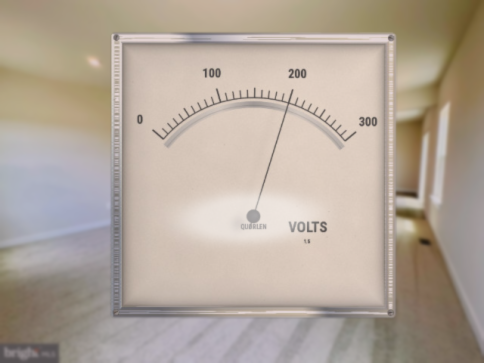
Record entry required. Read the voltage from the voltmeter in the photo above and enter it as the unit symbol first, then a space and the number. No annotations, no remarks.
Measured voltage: V 200
